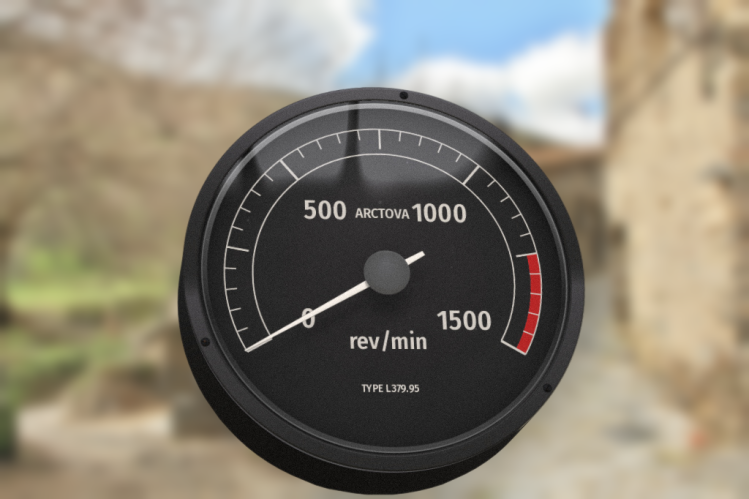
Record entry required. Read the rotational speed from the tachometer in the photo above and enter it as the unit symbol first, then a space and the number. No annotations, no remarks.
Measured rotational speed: rpm 0
